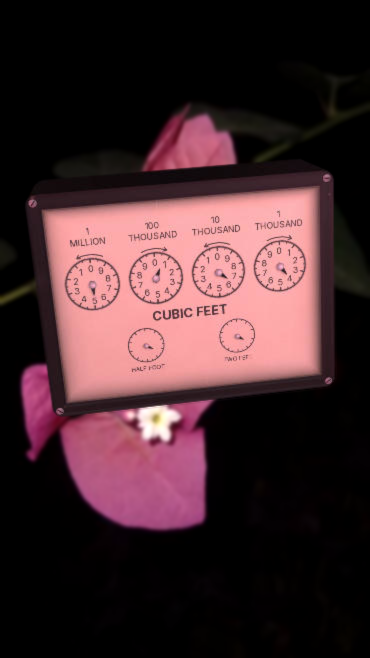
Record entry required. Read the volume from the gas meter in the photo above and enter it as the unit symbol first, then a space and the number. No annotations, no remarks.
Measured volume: ft³ 506400
